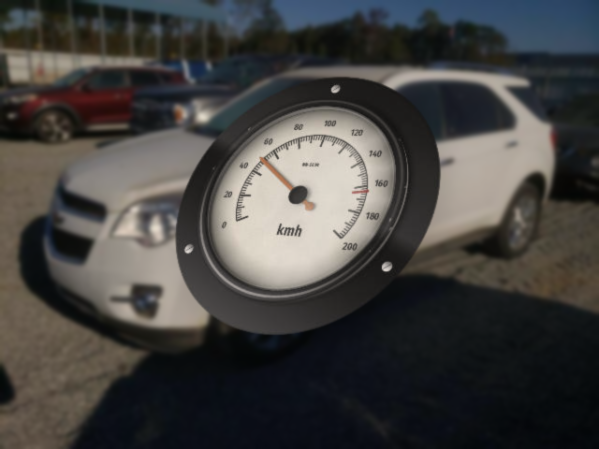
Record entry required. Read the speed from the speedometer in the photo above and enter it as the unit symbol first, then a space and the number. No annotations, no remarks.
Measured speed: km/h 50
